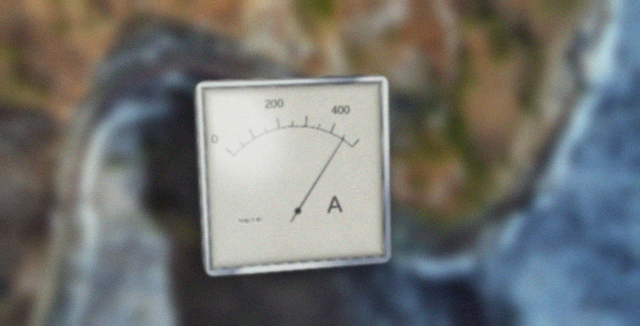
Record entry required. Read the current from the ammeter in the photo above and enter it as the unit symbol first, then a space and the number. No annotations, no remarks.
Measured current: A 450
